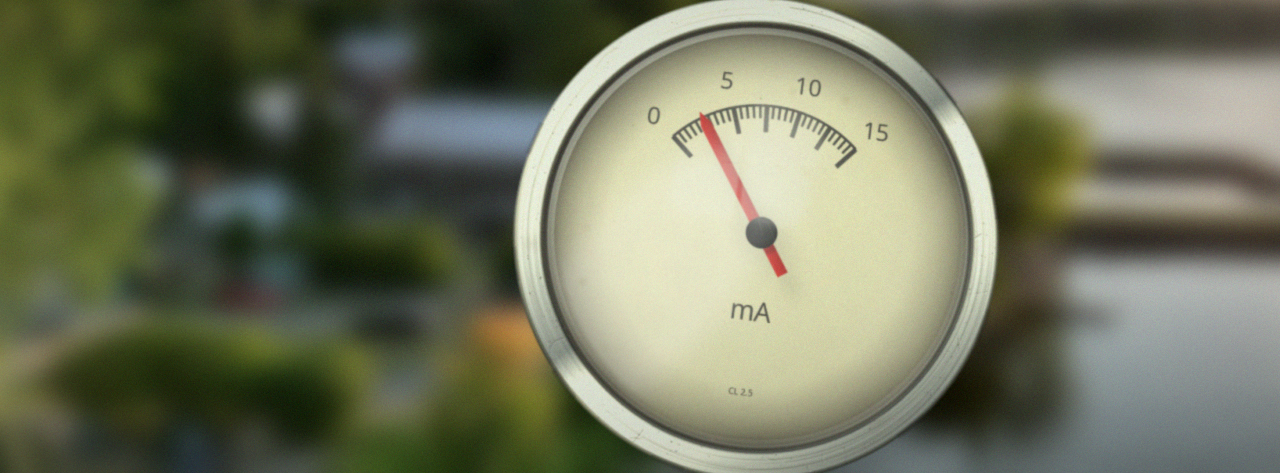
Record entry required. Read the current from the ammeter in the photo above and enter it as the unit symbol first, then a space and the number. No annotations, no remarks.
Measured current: mA 2.5
